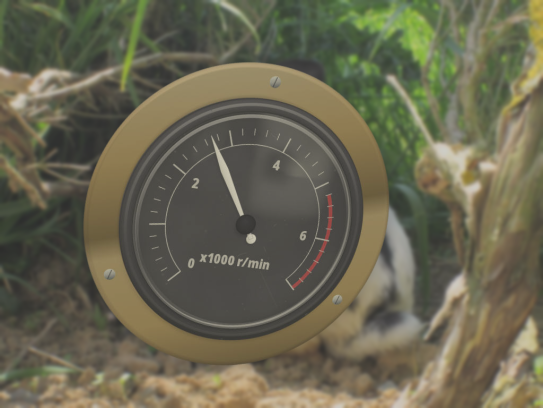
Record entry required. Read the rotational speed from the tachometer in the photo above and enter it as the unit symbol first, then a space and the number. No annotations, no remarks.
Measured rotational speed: rpm 2700
